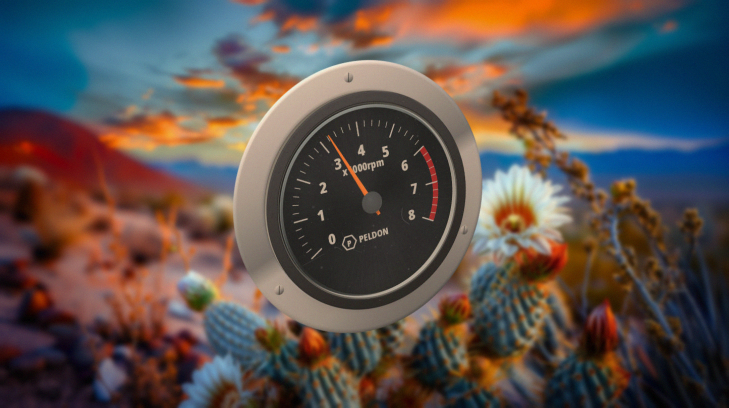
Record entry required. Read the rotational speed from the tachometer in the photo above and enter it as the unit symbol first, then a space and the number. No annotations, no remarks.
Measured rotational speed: rpm 3200
